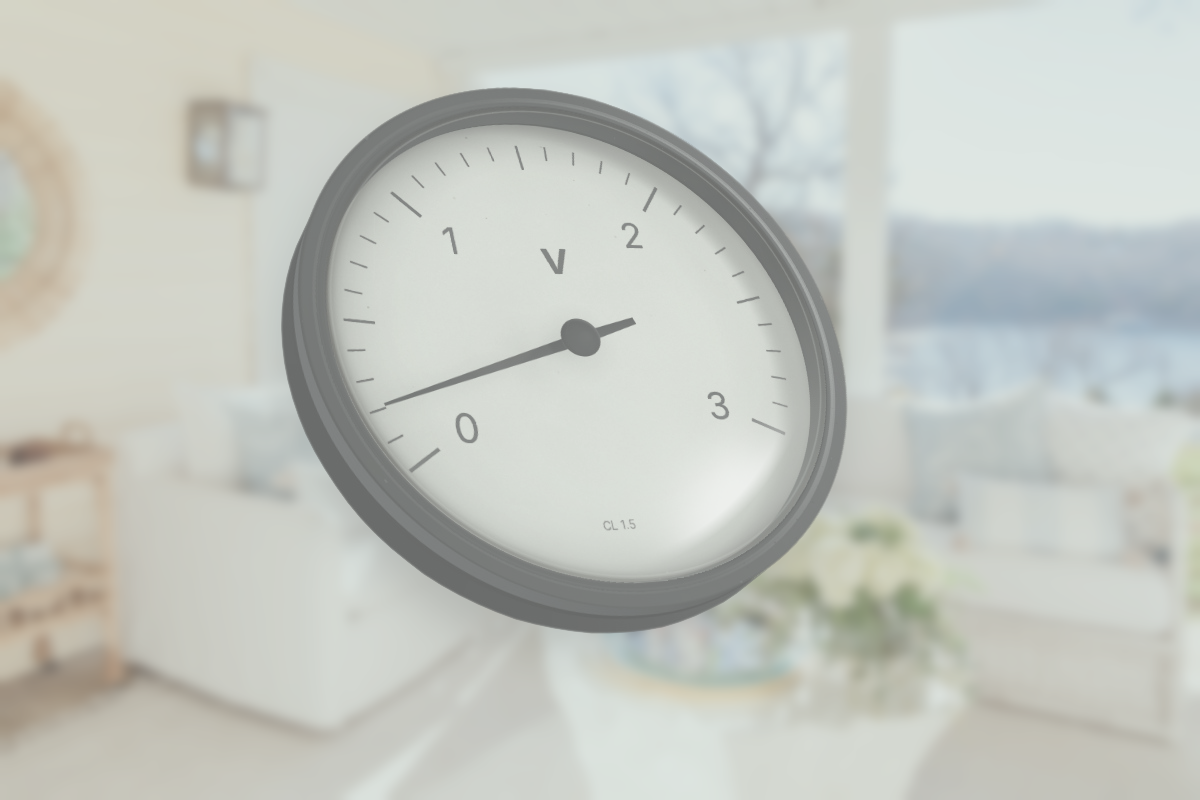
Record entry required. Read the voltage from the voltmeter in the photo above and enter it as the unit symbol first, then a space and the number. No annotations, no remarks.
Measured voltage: V 0.2
